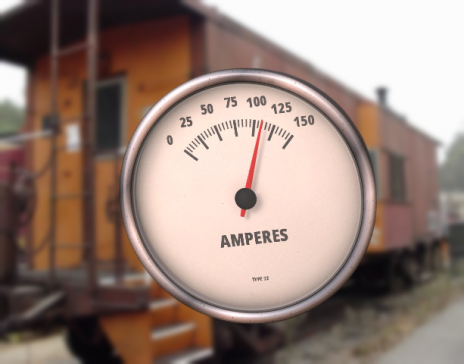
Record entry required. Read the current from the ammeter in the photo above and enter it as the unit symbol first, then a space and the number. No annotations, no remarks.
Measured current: A 110
